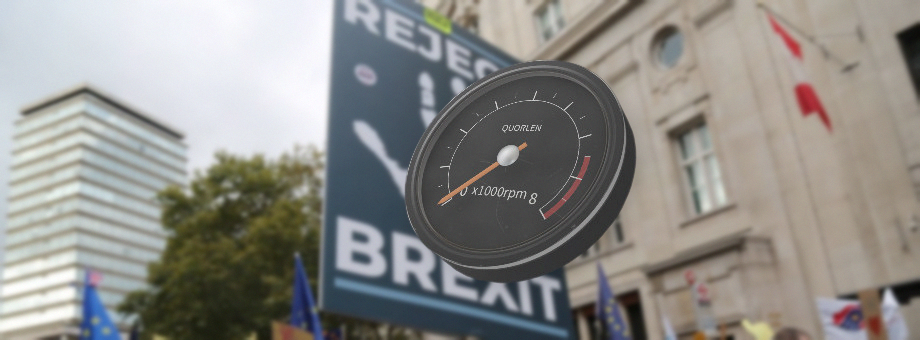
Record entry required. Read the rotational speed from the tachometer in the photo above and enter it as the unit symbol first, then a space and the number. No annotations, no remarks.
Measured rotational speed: rpm 0
